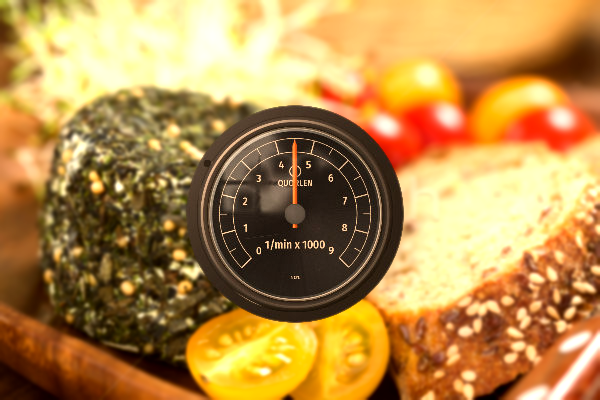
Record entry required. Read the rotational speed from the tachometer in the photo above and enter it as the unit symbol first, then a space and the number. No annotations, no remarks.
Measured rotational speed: rpm 4500
